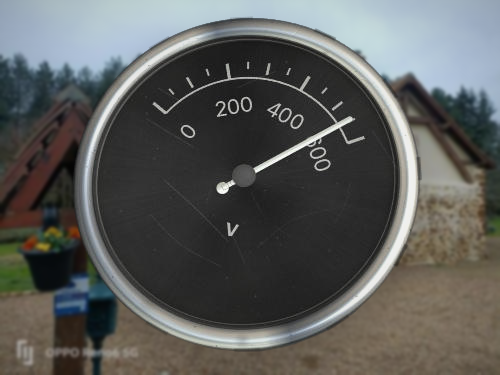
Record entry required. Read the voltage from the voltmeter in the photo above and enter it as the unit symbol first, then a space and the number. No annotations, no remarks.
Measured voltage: V 550
